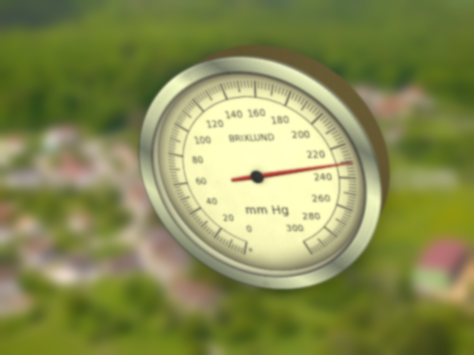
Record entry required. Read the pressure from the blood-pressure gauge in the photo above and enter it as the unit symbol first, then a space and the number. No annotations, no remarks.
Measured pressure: mmHg 230
